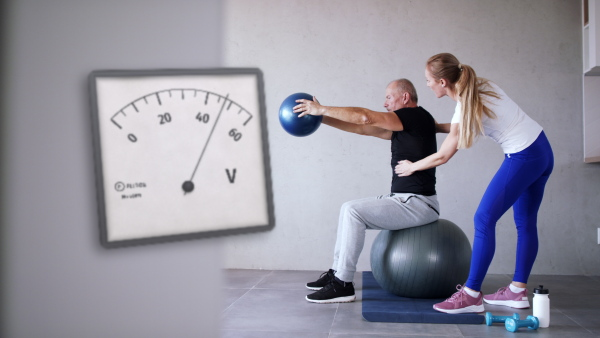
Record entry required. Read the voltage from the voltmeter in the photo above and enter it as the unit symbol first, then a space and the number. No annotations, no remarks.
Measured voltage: V 47.5
